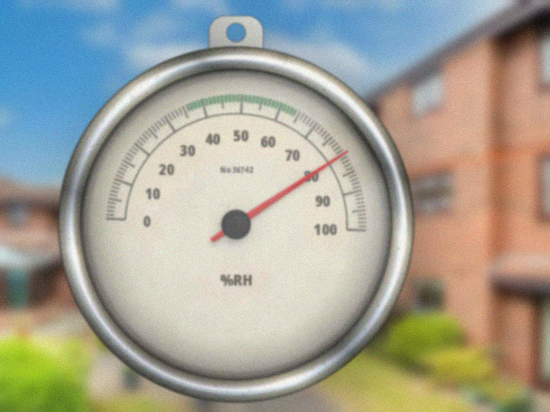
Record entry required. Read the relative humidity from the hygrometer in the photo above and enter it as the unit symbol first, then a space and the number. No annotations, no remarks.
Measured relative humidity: % 80
